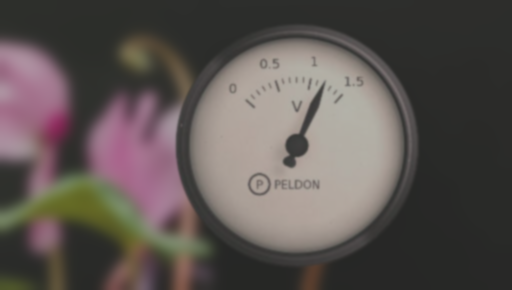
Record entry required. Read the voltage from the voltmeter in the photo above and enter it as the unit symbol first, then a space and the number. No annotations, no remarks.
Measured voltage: V 1.2
